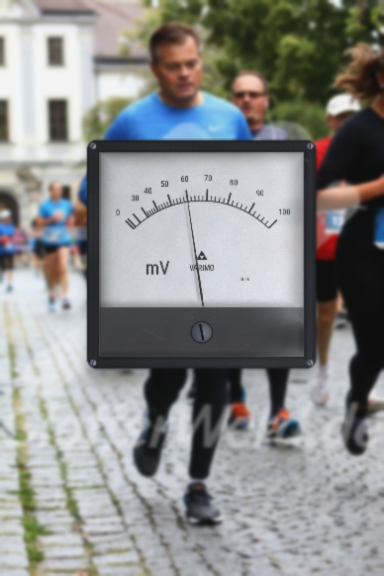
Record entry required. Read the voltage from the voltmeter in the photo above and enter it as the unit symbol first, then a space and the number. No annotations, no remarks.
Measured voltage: mV 60
